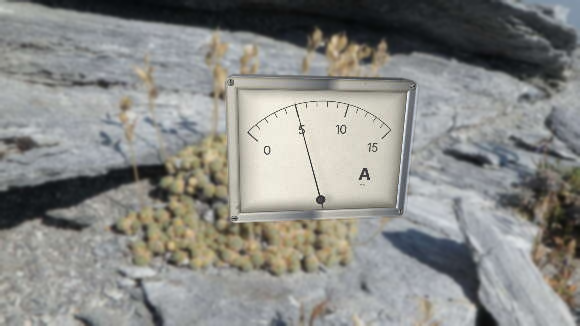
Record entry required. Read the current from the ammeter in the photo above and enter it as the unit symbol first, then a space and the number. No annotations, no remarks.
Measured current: A 5
